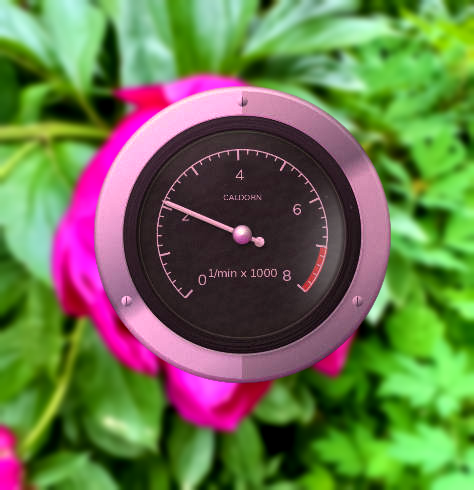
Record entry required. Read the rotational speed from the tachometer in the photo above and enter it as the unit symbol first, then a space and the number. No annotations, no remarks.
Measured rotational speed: rpm 2100
